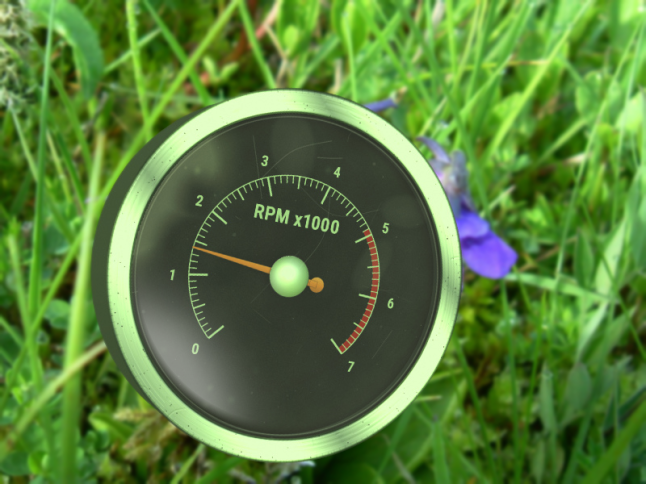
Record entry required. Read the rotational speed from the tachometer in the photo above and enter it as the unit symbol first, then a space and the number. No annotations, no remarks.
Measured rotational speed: rpm 1400
